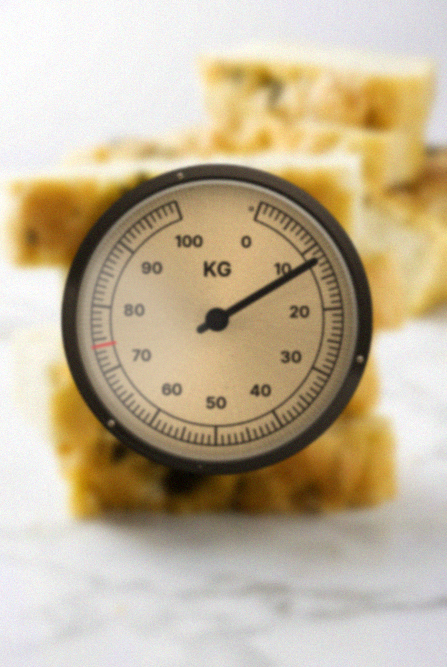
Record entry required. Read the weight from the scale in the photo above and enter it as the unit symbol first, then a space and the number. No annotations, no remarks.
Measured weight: kg 12
